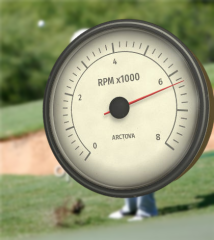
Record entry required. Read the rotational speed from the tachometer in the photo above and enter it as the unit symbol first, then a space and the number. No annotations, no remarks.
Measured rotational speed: rpm 6300
